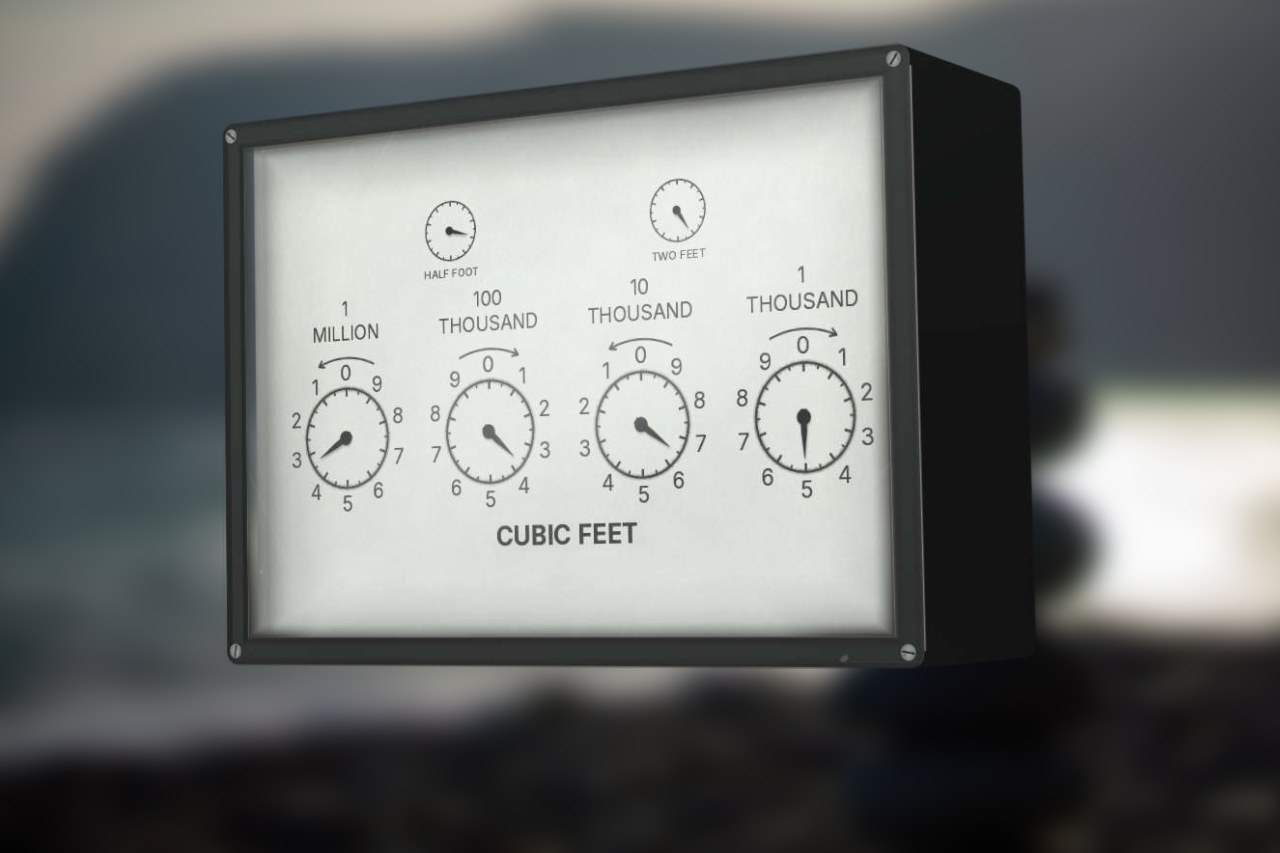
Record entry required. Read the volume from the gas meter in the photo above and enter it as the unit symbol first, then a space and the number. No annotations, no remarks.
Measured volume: ft³ 336500
